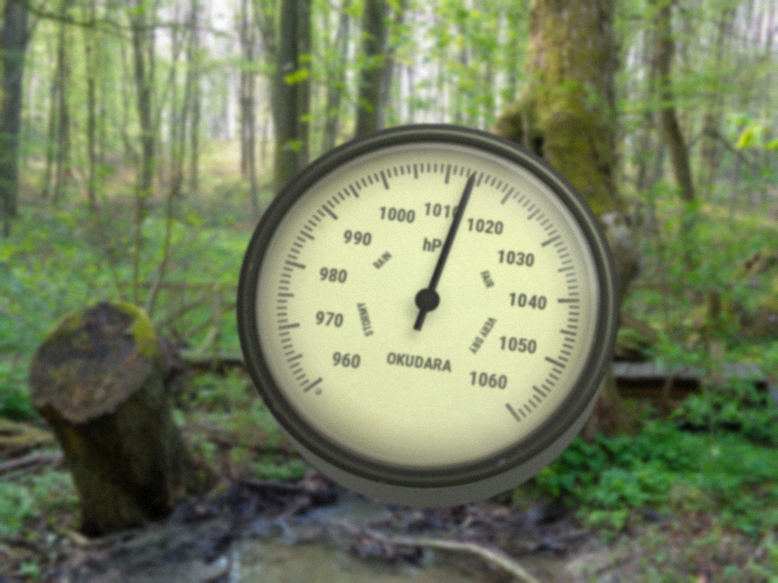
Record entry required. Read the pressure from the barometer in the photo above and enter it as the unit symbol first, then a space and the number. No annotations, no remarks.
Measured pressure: hPa 1014
